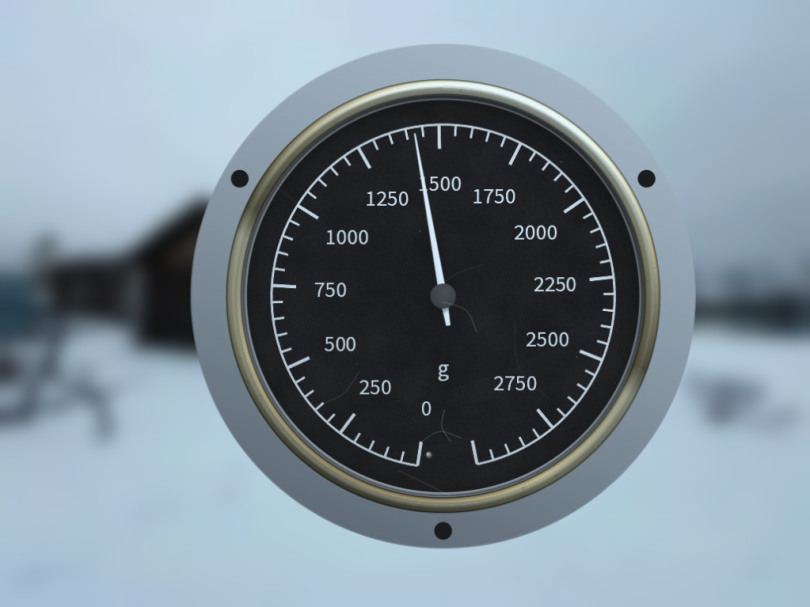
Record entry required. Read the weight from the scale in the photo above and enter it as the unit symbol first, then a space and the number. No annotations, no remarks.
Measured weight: g 1425
